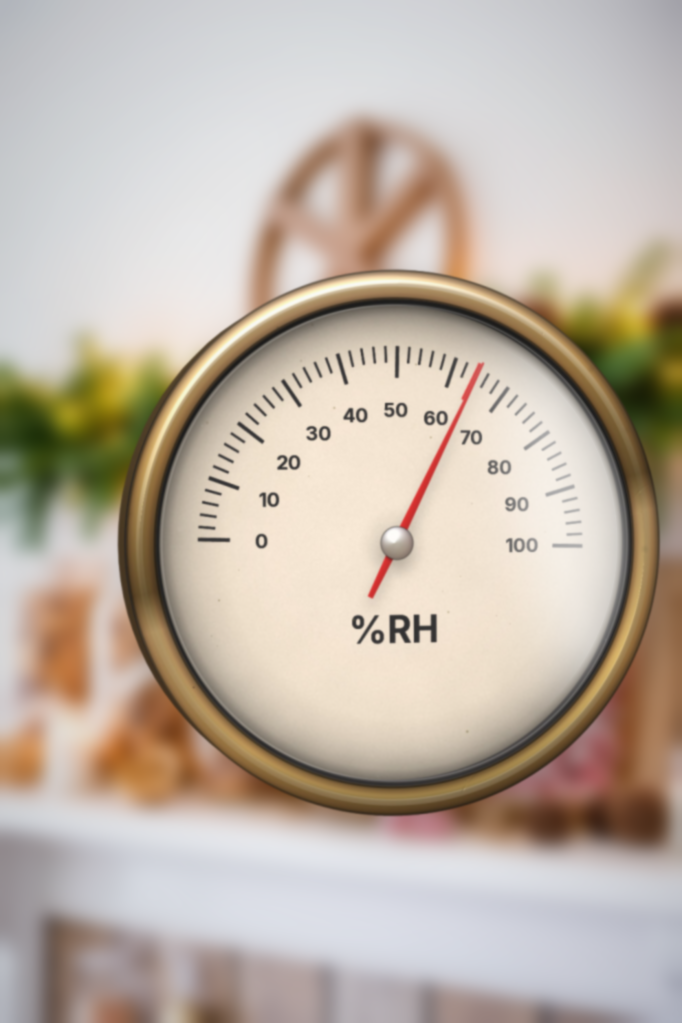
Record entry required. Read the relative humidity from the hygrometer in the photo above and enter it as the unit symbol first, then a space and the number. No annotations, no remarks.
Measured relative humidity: % 64
